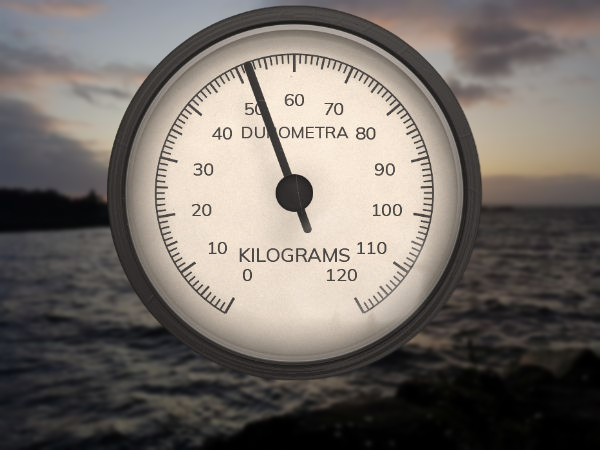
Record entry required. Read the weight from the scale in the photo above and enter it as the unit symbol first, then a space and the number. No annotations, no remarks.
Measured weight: kg 52
